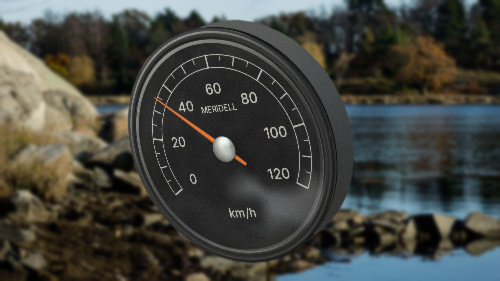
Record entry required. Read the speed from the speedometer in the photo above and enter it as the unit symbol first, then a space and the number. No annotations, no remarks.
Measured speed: km/h 35
